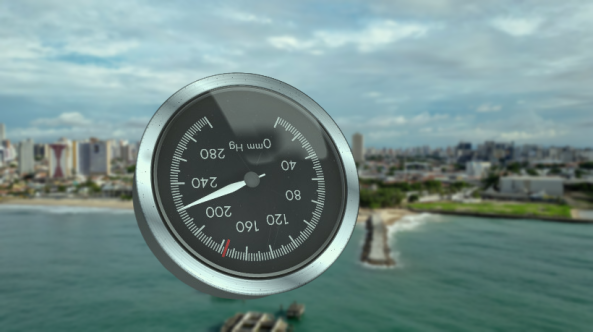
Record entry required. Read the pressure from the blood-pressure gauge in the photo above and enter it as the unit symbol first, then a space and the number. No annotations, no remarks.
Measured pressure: mmHg 220
